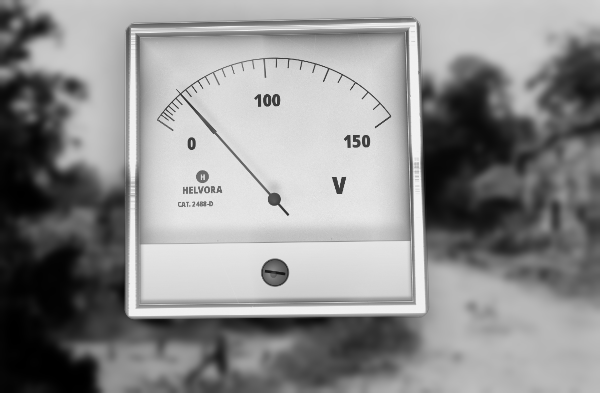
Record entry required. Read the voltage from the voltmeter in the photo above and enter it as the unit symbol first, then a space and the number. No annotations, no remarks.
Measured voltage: V 50
